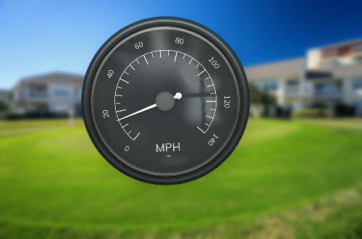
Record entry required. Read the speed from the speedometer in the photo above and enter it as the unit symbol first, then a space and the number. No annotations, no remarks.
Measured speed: mph 15
